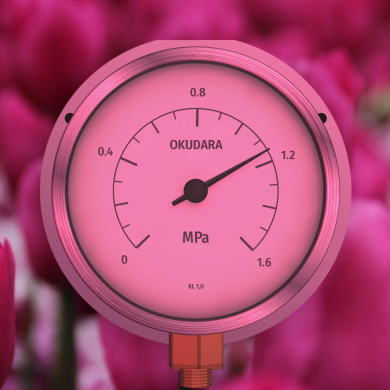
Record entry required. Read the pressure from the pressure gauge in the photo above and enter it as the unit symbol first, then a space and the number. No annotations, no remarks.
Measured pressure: MPa 1.15
